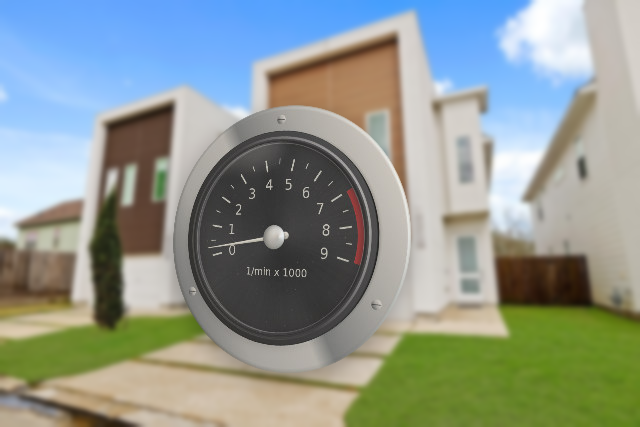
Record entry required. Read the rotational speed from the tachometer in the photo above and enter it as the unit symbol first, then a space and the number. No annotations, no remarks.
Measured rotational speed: rpm 250
